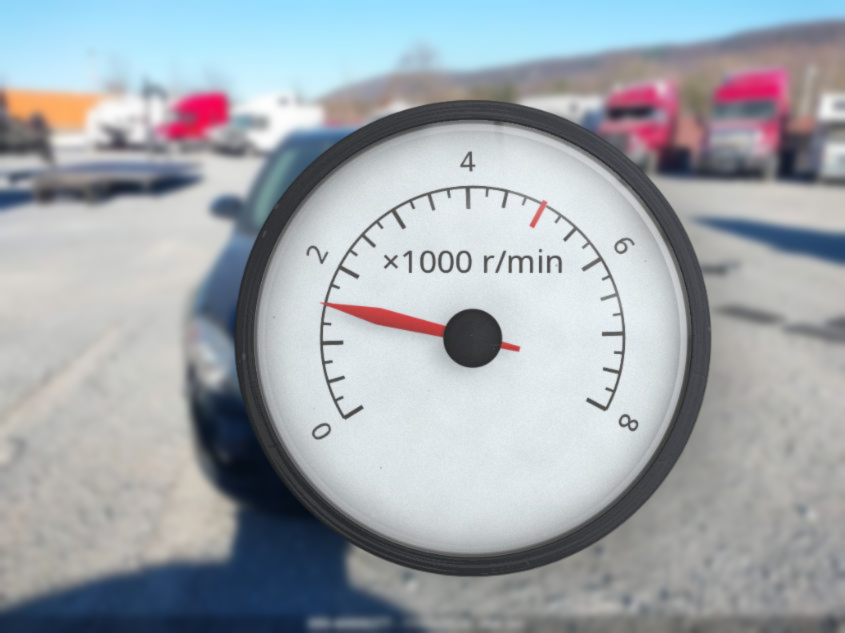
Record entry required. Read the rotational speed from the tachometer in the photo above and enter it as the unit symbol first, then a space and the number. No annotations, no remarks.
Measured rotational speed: rpm 1500
